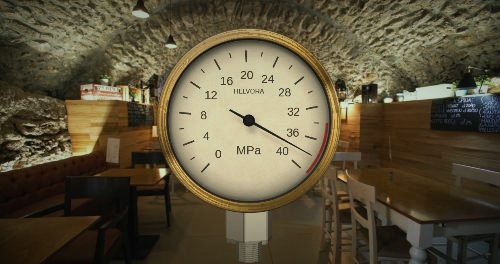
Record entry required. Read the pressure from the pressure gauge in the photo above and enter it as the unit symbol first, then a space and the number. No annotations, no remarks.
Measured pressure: MPa 38
